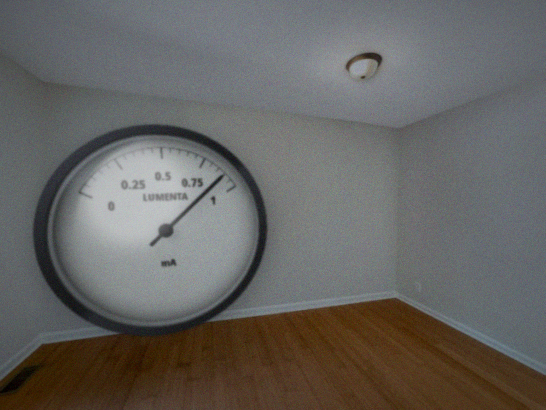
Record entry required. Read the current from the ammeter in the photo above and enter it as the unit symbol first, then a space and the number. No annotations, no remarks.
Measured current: mA 0.9
